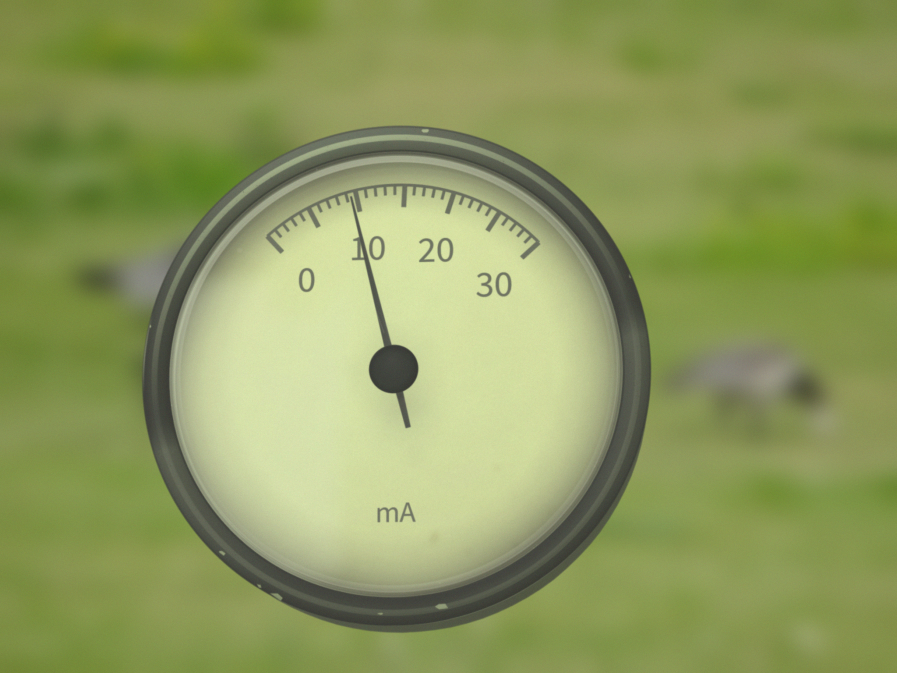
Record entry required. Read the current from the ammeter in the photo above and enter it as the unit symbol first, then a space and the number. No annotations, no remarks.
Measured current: mA 9.5
